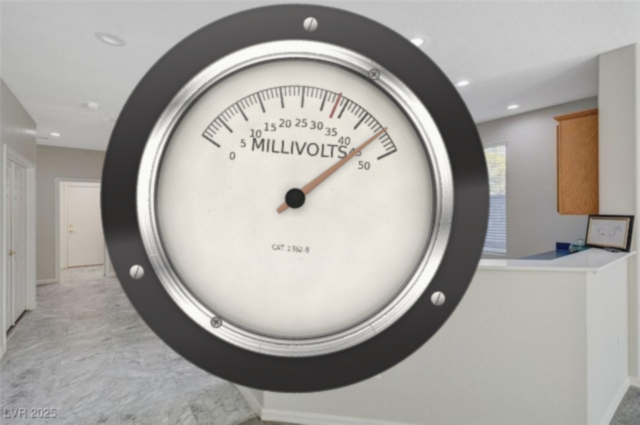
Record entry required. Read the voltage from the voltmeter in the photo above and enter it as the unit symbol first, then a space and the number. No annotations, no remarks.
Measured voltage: mV 45
